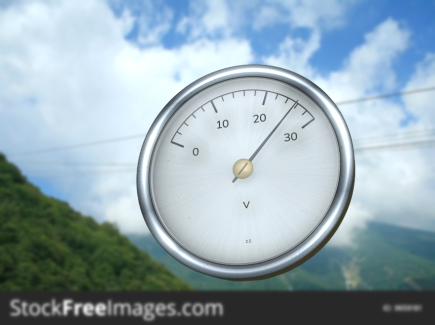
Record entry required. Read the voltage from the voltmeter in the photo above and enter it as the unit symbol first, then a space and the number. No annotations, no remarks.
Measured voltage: V 26
